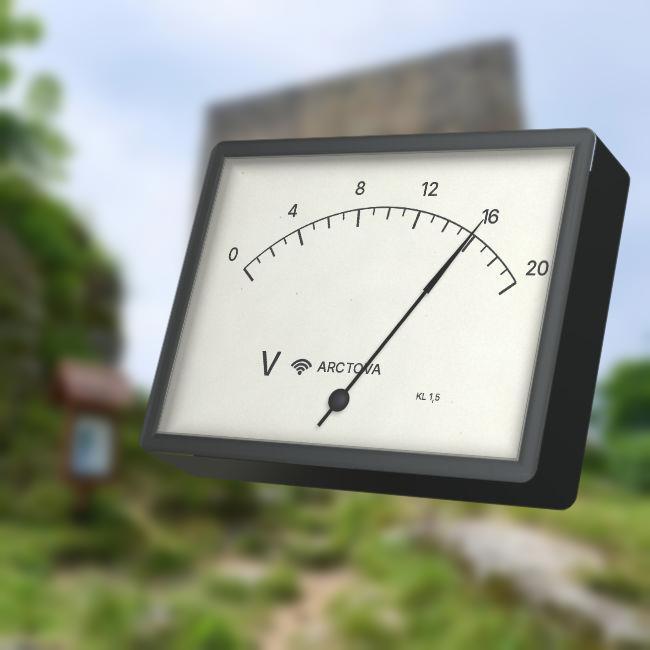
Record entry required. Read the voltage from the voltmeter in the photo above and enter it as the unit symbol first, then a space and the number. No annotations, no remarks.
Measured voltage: V 16
